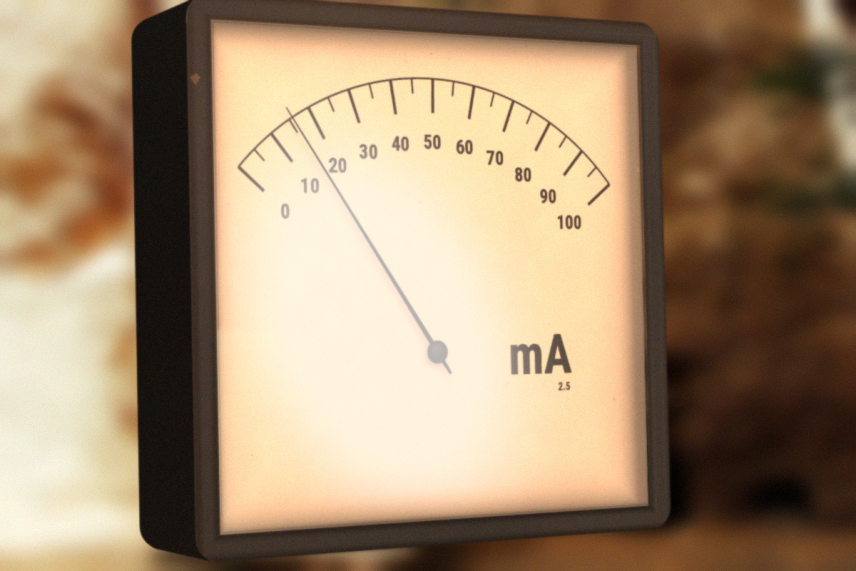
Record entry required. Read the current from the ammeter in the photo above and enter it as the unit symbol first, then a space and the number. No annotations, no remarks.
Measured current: mA 15
